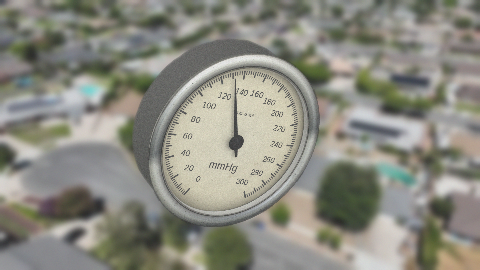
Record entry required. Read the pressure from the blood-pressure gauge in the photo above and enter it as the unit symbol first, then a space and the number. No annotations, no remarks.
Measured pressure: mmHg 130
